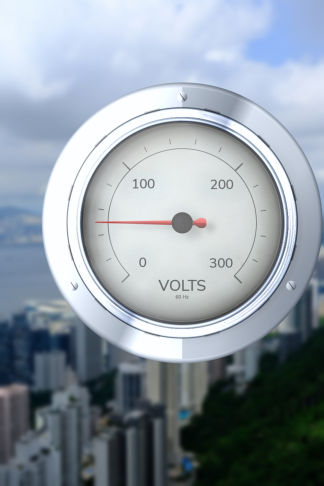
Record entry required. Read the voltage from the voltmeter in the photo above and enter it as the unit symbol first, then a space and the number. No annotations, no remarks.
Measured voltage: V 50
